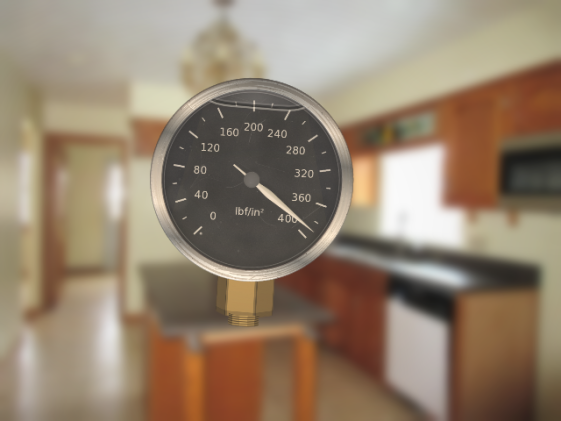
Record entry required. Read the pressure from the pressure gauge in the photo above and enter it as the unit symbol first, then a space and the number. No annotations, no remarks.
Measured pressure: psi 390
